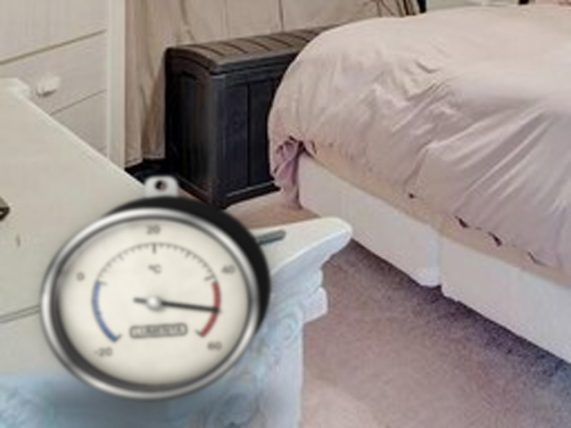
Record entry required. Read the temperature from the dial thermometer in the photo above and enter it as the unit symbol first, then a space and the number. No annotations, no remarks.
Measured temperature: °C 50
